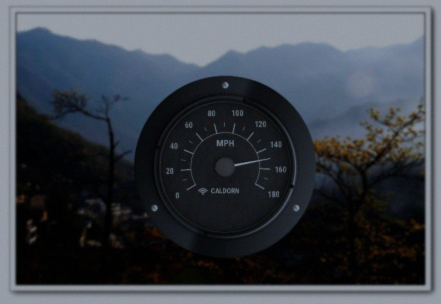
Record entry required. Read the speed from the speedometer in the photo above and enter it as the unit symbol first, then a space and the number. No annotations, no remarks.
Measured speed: mph 150
